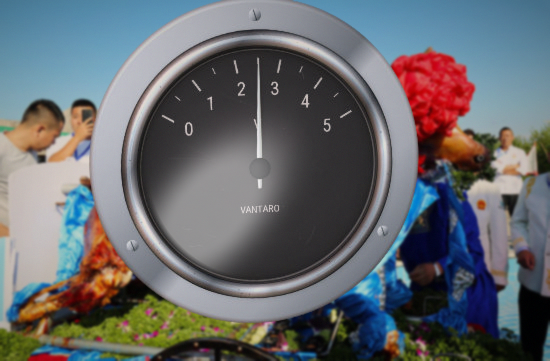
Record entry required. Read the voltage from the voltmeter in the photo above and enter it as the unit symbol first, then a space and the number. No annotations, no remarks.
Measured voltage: V 2.5
